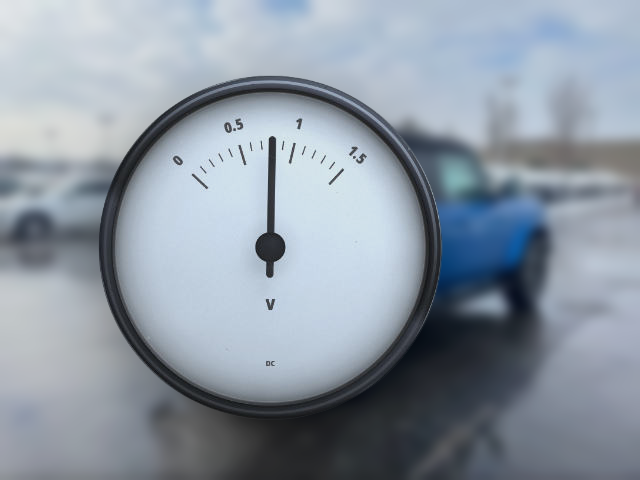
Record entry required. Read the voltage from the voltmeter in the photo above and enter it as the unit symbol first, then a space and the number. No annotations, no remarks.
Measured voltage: V 0.8
